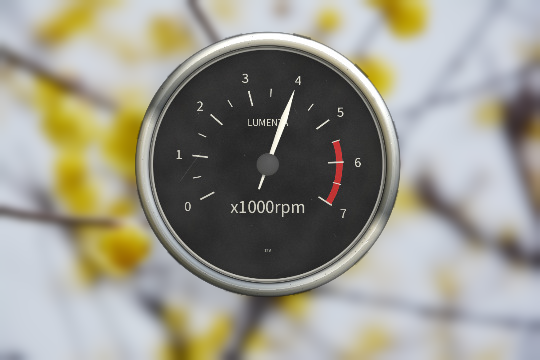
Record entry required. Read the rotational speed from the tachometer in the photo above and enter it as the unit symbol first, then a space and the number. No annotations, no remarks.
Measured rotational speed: rpm 4000
